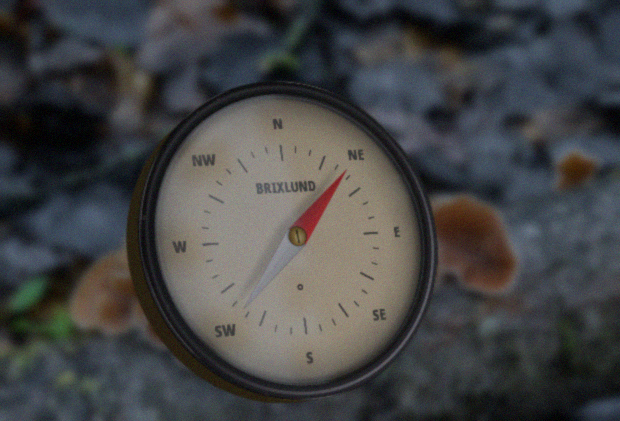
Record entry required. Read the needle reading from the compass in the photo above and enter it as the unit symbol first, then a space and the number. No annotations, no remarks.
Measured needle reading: ° 45
